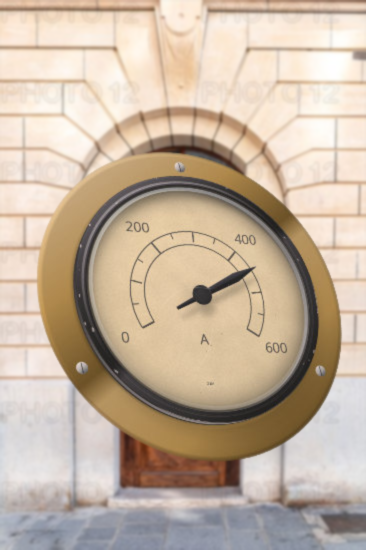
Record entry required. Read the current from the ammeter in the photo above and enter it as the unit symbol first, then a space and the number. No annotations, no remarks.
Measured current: A 450
